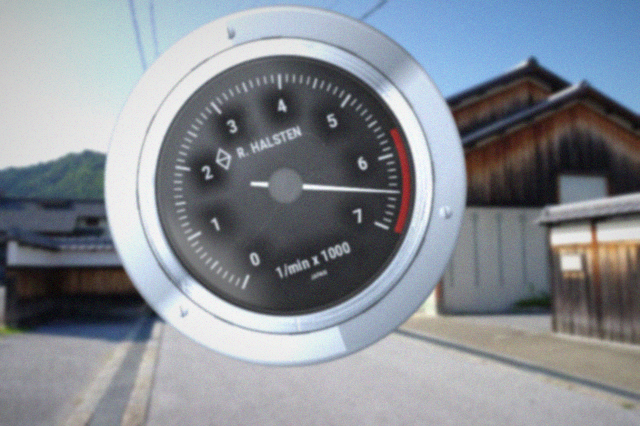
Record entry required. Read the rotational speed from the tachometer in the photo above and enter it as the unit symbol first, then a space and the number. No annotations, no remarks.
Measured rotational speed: rpm 6500
